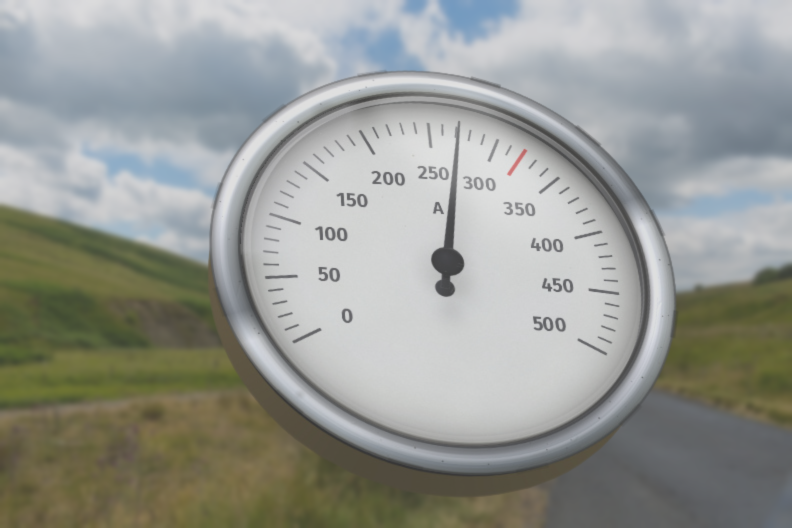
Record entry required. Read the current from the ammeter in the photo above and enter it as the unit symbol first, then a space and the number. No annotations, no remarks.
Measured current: A 270
